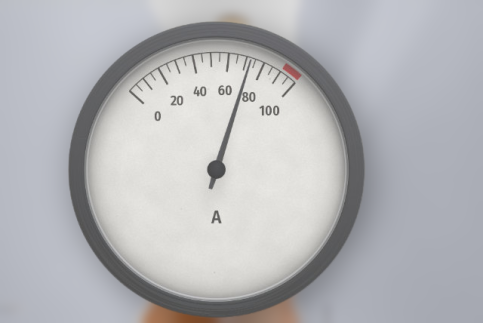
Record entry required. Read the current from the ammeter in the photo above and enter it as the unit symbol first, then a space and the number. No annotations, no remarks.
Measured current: A 72.5
